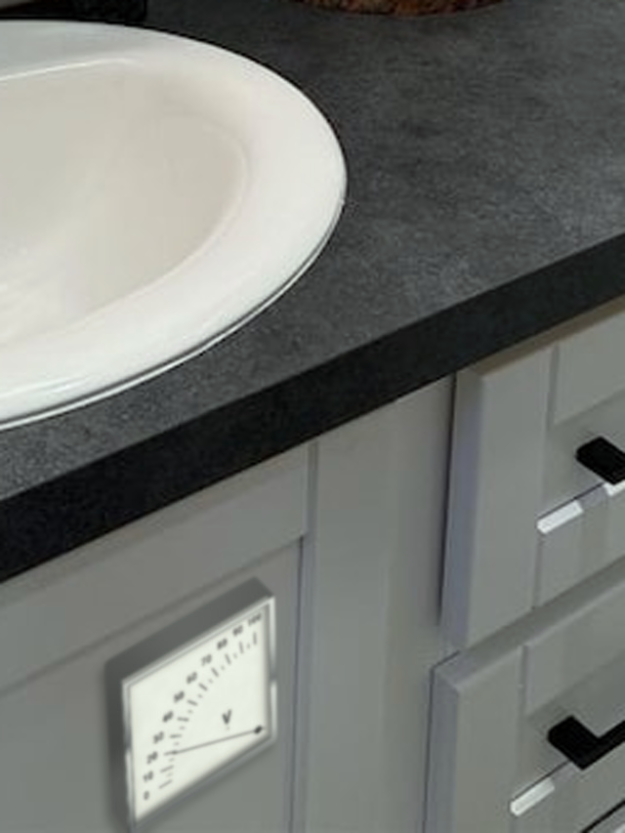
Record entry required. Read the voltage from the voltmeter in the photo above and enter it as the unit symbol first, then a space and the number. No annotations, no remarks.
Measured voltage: V 20
